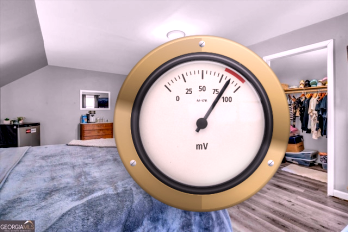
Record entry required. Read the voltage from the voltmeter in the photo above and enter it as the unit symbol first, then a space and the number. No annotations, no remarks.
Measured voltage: mV 85
